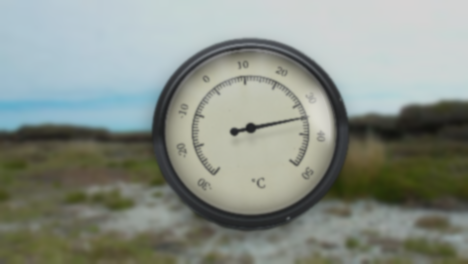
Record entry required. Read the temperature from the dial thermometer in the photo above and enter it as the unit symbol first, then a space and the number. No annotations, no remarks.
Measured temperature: °C 35
